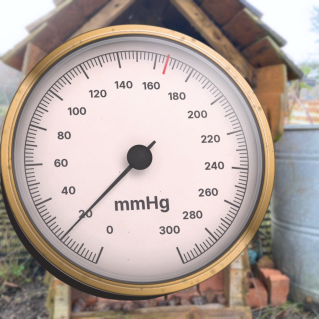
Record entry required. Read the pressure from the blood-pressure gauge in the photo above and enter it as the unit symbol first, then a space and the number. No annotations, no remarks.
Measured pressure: mmHg 20
